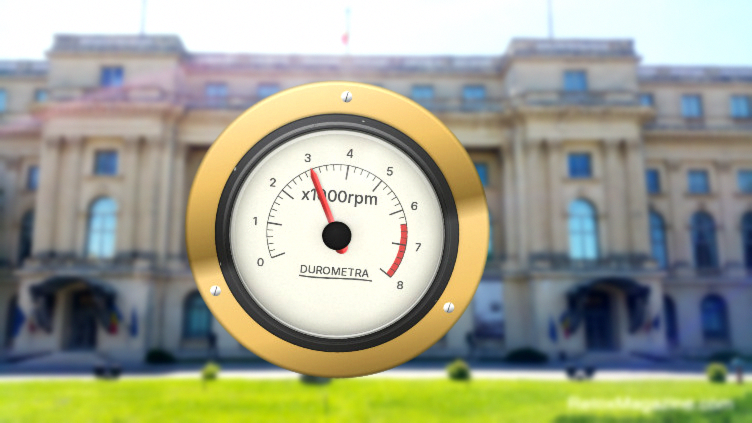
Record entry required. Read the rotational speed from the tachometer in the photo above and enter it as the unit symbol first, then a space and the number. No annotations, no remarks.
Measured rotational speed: rpm 3000
